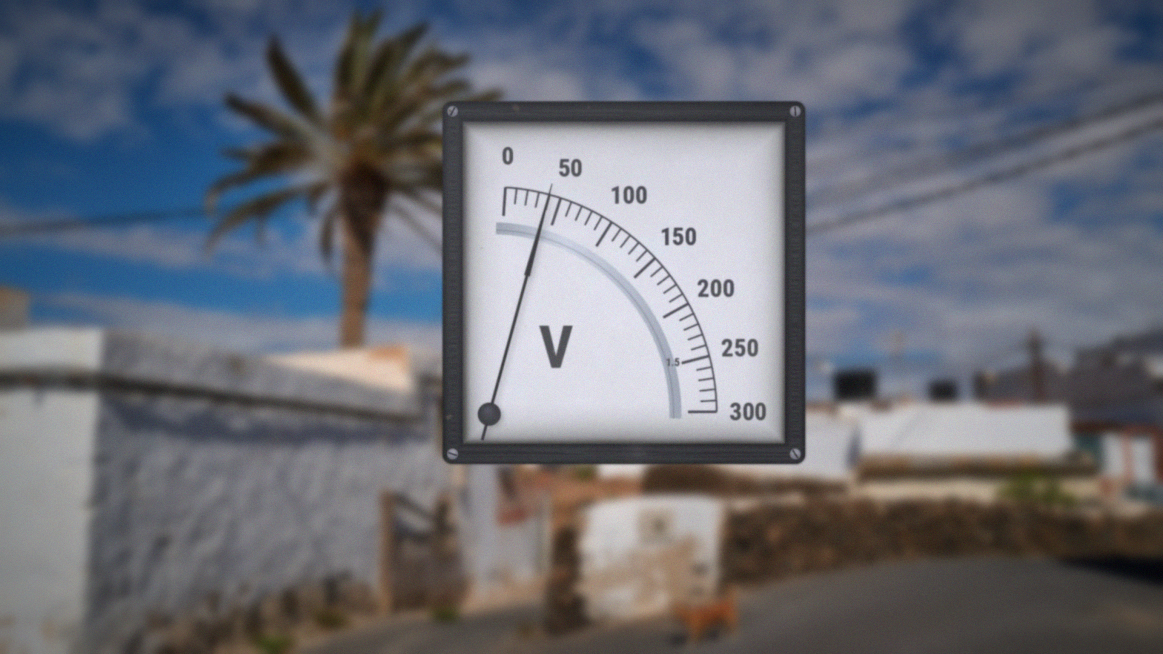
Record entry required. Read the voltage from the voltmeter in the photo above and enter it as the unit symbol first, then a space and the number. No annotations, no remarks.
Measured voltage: V 40
